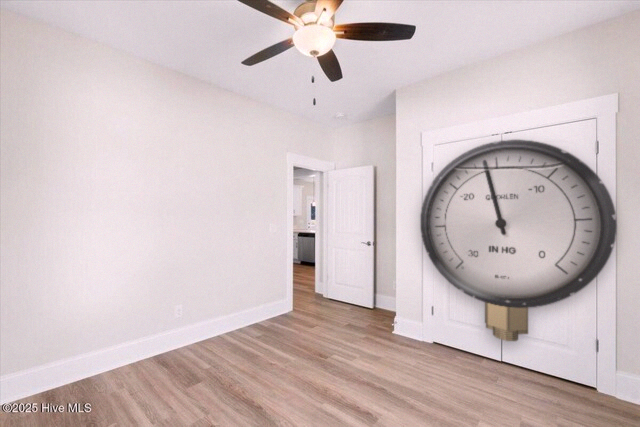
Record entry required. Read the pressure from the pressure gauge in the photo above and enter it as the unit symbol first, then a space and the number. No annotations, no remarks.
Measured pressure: inHg -16
